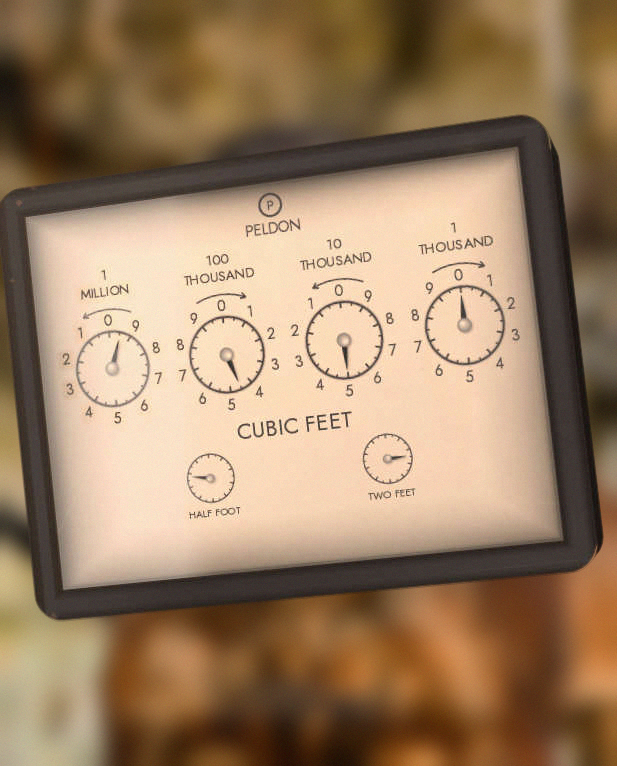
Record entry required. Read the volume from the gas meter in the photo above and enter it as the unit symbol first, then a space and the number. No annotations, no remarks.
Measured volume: ft³ 945000
